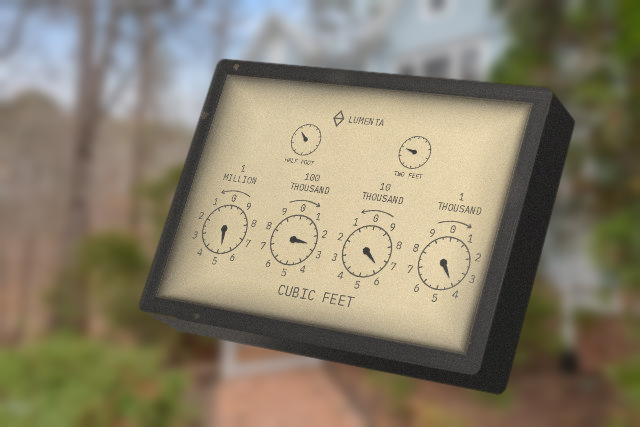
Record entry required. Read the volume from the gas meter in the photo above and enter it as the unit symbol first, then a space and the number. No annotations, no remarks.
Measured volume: ft³ 526400
